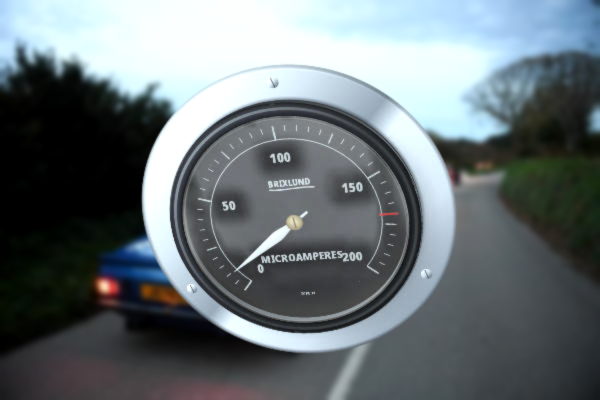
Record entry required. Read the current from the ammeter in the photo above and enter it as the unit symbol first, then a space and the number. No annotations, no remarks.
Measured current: µA 10
